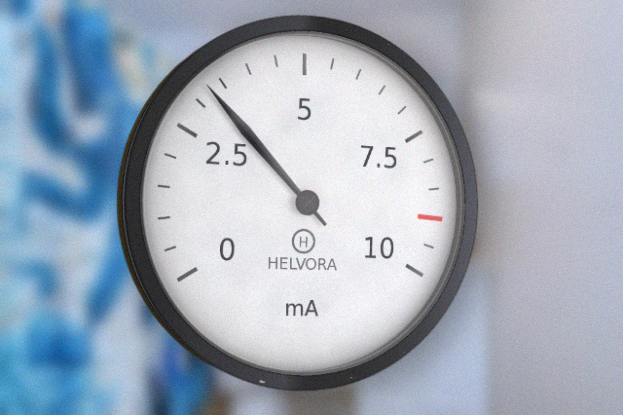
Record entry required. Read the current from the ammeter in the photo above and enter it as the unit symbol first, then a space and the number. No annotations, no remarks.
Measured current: mA 3.25
